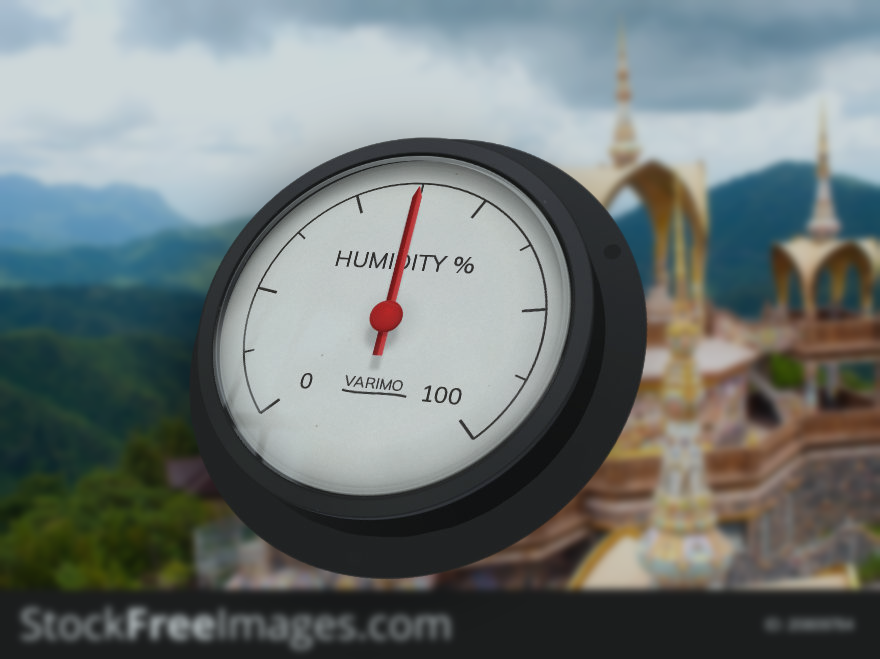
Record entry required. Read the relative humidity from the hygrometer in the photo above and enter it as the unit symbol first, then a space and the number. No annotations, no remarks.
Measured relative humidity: % 50
